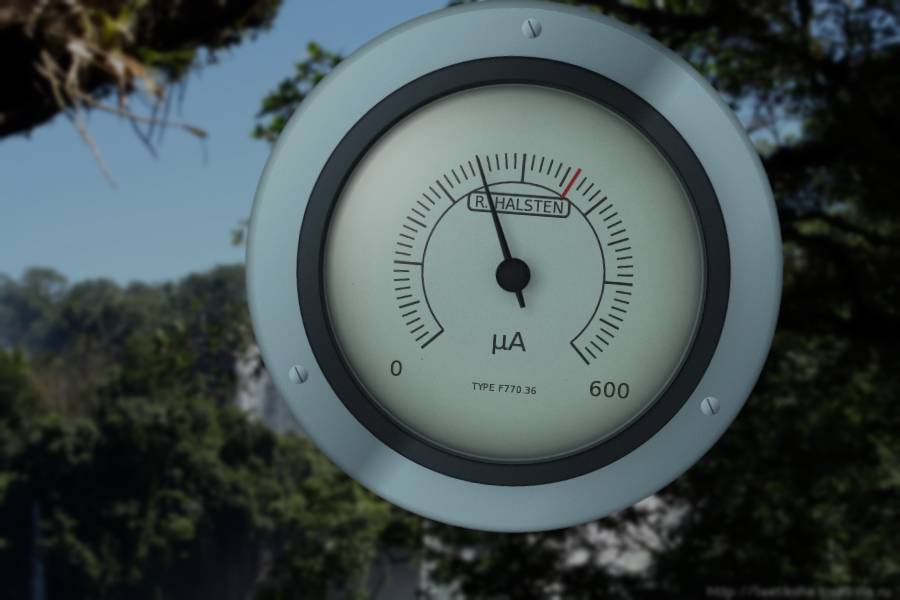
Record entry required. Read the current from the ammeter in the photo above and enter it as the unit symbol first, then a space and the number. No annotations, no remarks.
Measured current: µA 250
